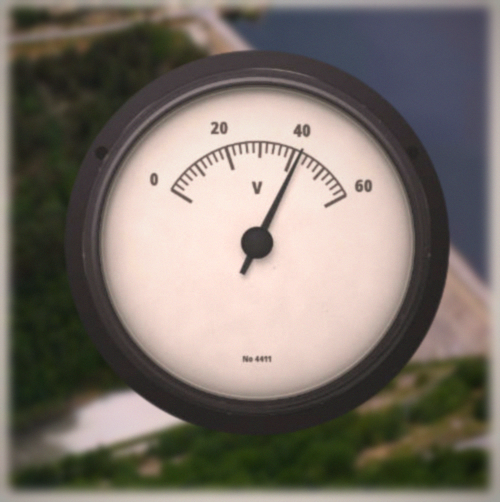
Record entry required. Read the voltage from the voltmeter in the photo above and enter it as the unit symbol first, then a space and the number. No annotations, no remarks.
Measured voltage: V 42
